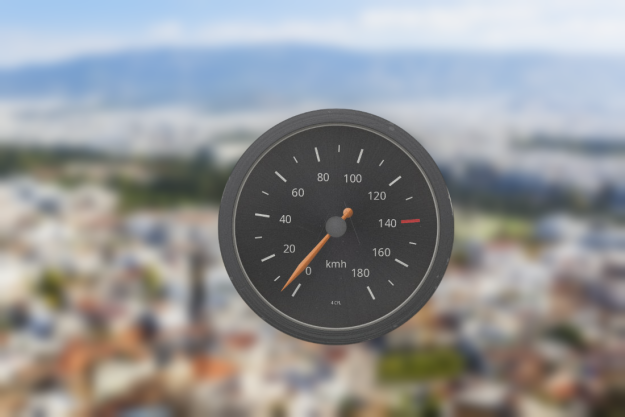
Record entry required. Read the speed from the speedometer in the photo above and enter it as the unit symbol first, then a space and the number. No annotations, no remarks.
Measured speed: km/h 5
